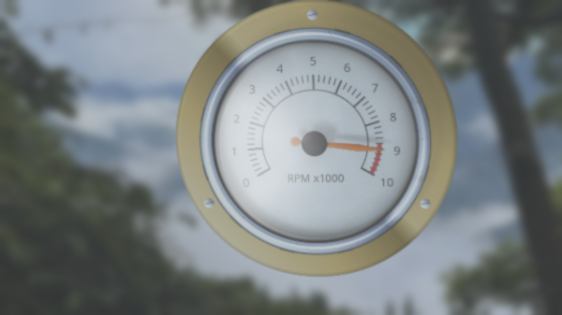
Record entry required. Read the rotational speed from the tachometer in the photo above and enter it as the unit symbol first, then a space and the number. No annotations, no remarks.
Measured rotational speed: rpm 9000
